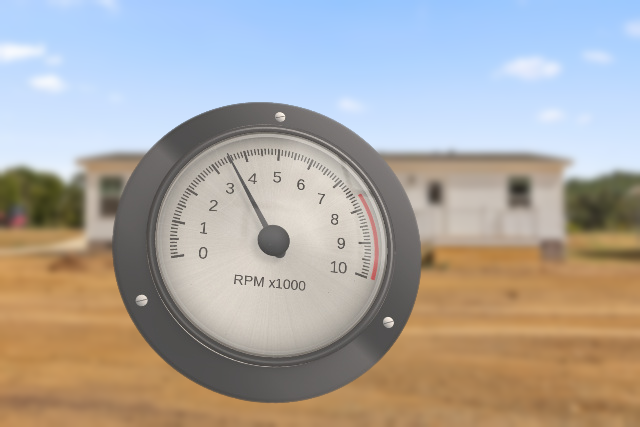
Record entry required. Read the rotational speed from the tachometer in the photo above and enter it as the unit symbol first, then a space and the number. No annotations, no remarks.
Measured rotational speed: rpm 3500
